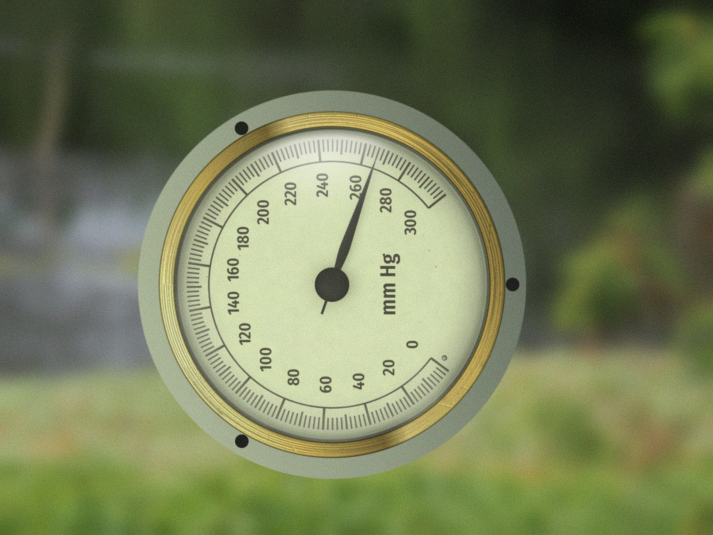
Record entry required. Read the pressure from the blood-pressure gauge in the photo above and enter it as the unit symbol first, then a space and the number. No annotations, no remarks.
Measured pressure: mmHg 266
